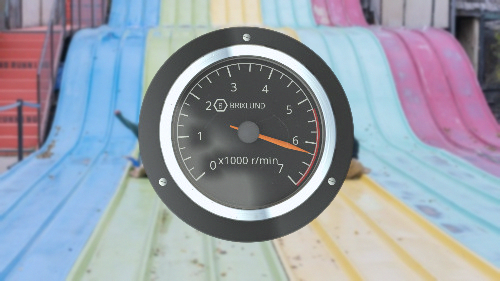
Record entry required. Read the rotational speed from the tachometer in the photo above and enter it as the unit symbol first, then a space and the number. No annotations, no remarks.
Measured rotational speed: rpm 6250
